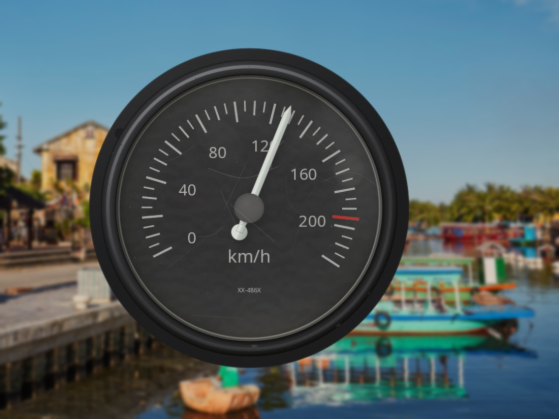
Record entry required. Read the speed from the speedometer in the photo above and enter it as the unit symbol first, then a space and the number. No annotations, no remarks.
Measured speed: km/h 127.5
